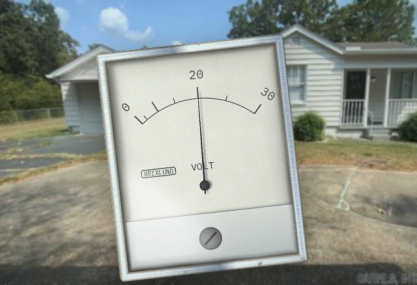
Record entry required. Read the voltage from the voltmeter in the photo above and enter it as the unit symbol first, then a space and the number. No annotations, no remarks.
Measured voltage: V 20
